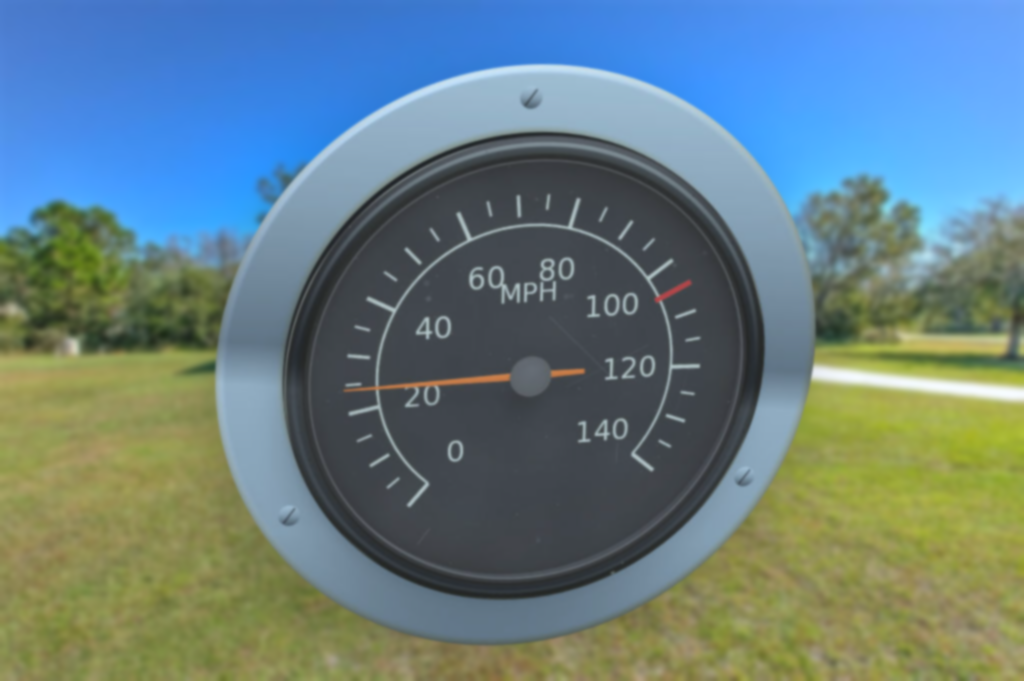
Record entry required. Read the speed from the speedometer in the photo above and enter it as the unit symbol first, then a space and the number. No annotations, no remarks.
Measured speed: mph 25
